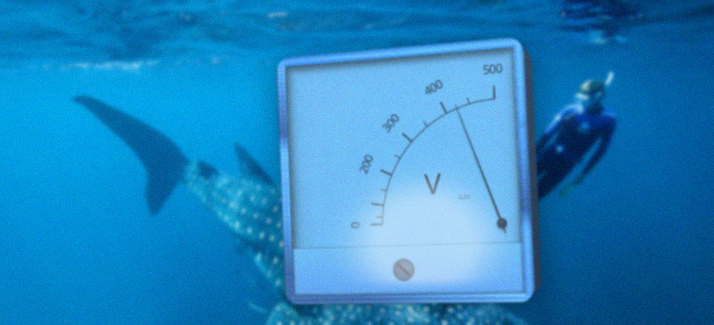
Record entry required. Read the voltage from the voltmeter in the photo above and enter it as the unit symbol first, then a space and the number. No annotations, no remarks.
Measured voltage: V 425
